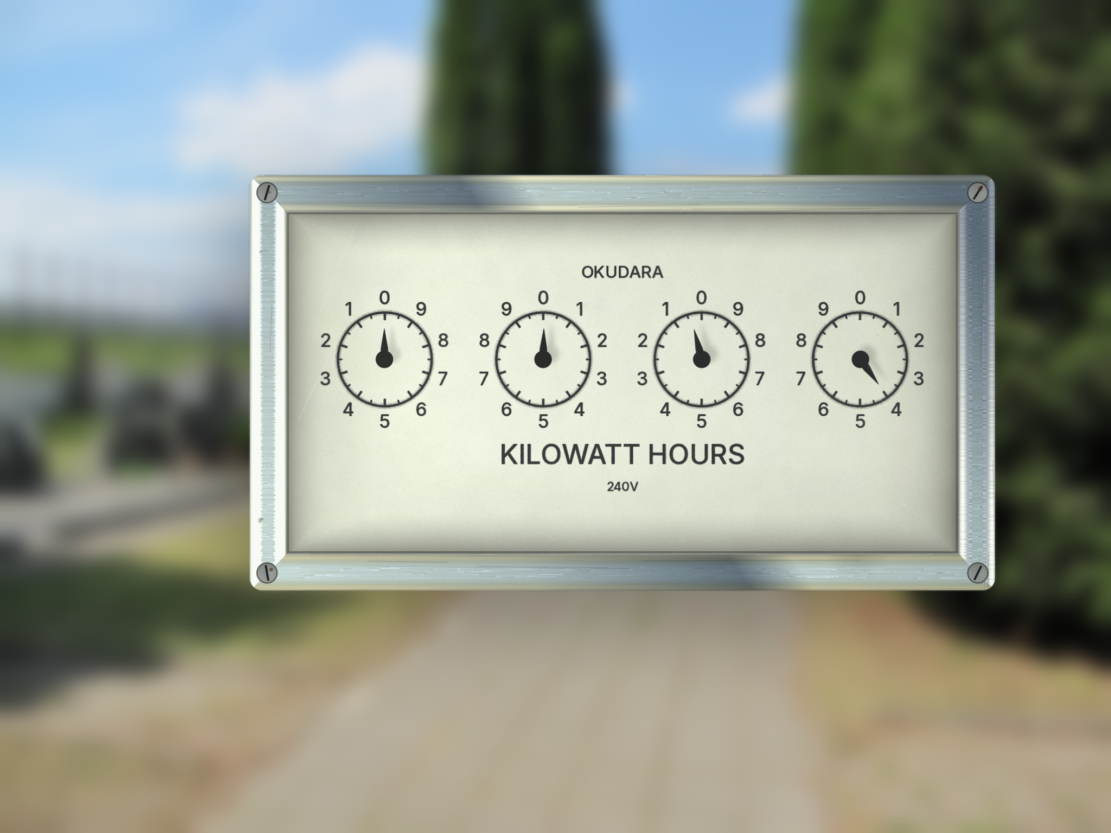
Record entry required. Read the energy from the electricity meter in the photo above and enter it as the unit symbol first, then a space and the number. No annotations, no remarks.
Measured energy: kWh 4
